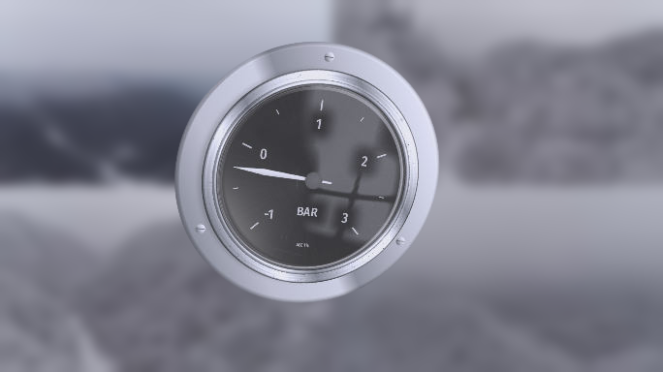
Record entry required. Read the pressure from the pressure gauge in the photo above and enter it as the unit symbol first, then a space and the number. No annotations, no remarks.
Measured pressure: bar -0.25
